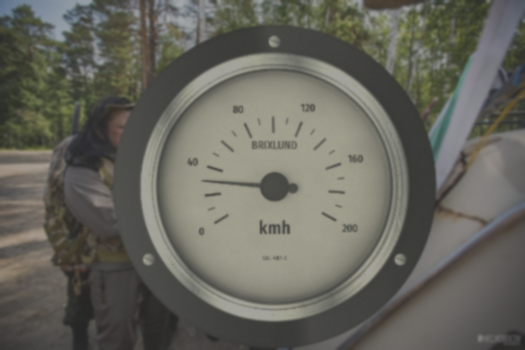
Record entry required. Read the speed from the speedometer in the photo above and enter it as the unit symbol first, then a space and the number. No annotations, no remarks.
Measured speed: km/h 30
